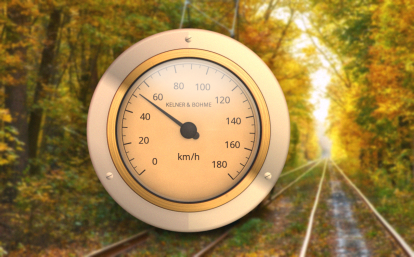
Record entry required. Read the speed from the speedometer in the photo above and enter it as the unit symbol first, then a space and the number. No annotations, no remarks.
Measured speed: km/h 52.5
